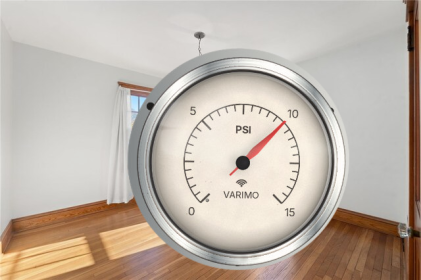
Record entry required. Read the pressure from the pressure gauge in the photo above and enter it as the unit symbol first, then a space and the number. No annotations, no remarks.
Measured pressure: psi 10
